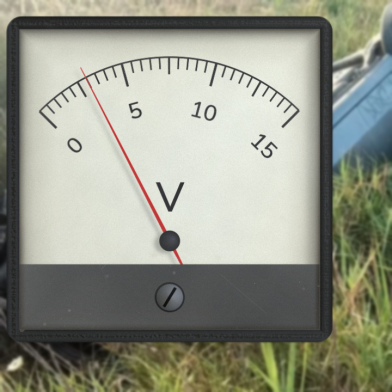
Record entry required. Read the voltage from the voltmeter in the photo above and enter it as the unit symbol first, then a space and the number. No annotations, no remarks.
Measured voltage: V 3
